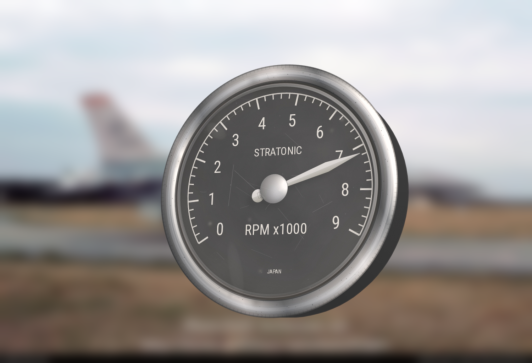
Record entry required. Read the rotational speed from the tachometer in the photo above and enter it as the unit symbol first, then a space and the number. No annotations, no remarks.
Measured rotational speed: rpm 7200
